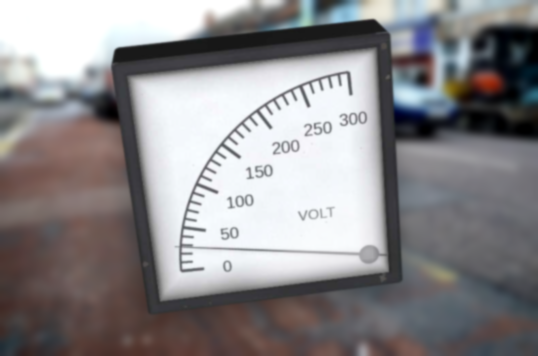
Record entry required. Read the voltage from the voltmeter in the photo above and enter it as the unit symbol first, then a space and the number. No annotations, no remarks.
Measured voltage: V 30
